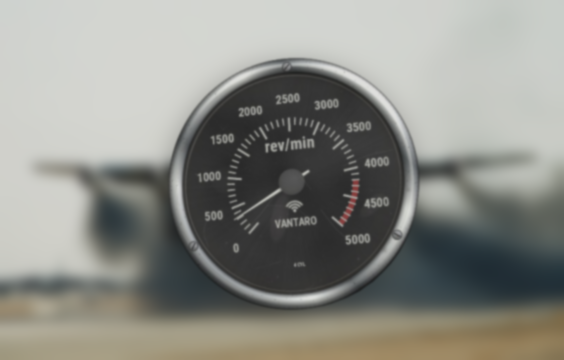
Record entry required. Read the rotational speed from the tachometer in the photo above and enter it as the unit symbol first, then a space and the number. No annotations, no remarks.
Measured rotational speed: rpm 300
